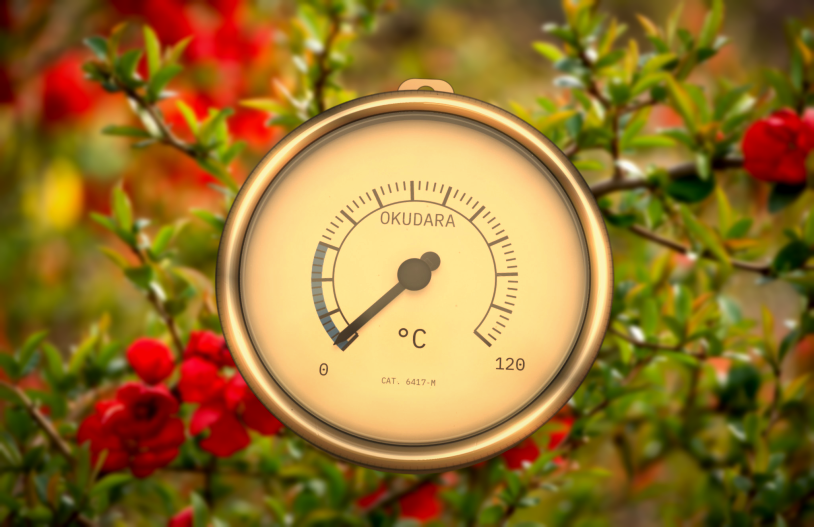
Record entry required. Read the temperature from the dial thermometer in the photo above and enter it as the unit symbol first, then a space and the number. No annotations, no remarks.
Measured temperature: °C 2
